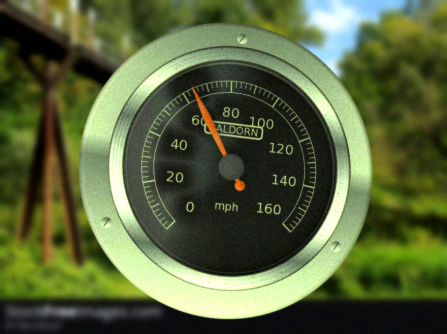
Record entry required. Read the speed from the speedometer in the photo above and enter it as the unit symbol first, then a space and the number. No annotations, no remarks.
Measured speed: mph 64
